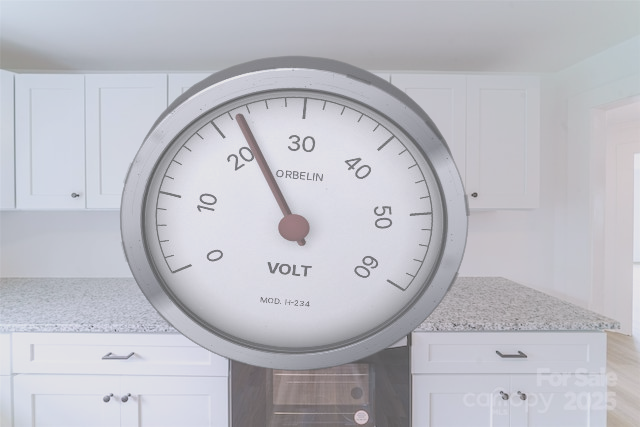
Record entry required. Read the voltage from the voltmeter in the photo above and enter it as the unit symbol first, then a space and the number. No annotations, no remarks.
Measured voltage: V 23
